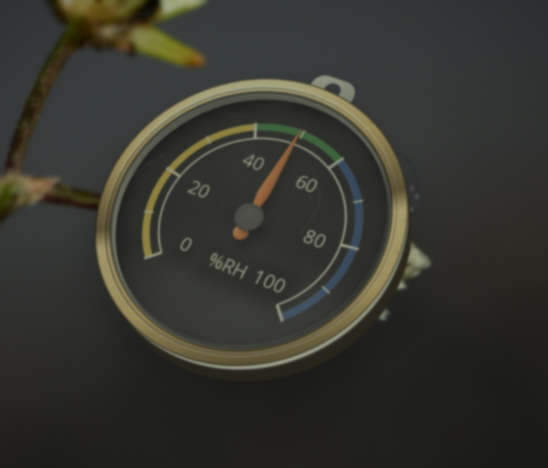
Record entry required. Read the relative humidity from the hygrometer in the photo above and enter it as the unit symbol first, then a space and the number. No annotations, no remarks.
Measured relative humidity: % 50
